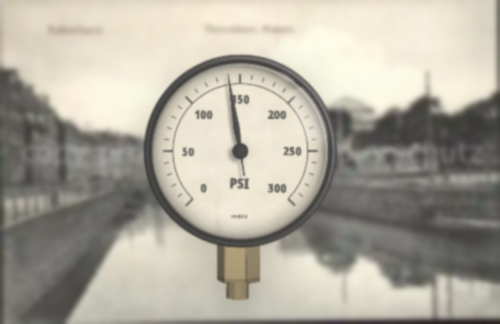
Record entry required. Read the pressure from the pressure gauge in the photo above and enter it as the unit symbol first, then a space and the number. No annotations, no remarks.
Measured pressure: psi 140
